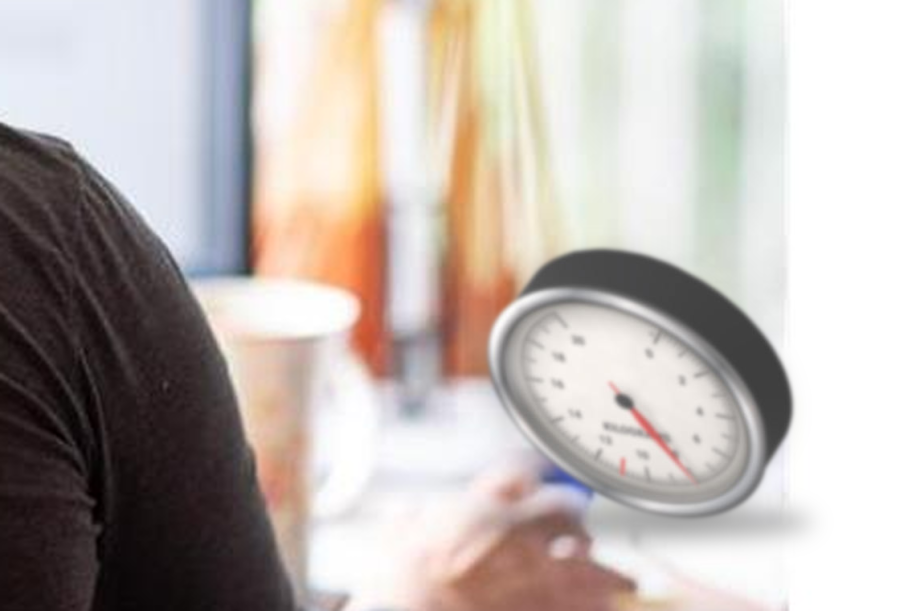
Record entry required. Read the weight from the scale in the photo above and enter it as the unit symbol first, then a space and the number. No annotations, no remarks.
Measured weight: kg 8
